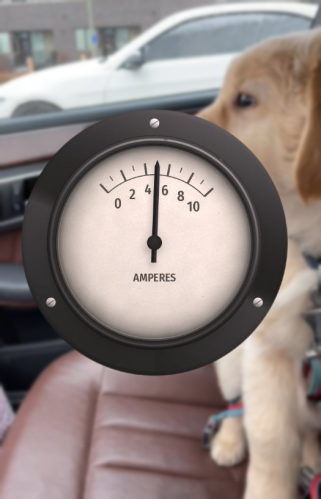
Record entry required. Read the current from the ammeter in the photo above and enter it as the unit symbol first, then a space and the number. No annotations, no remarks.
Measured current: A 5
